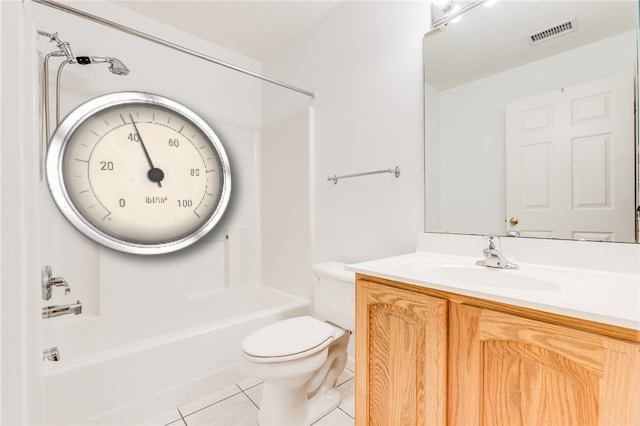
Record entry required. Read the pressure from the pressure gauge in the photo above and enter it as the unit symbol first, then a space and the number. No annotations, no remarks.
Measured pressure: psi 42.5
